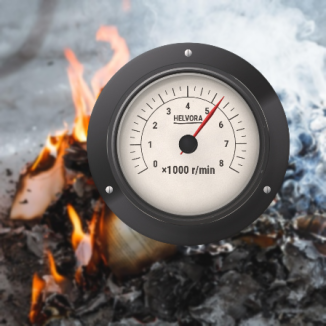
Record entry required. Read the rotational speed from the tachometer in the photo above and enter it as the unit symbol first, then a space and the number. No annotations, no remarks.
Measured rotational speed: rpm 5250
